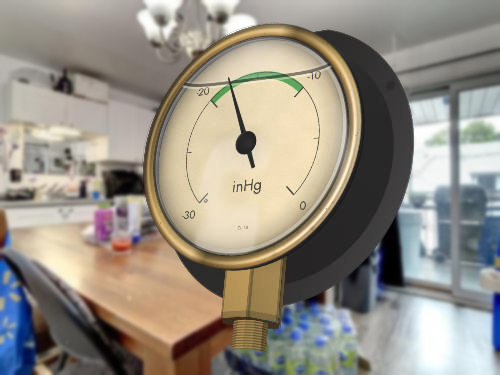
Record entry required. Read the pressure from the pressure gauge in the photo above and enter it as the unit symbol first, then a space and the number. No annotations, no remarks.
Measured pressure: inHg -17.5
